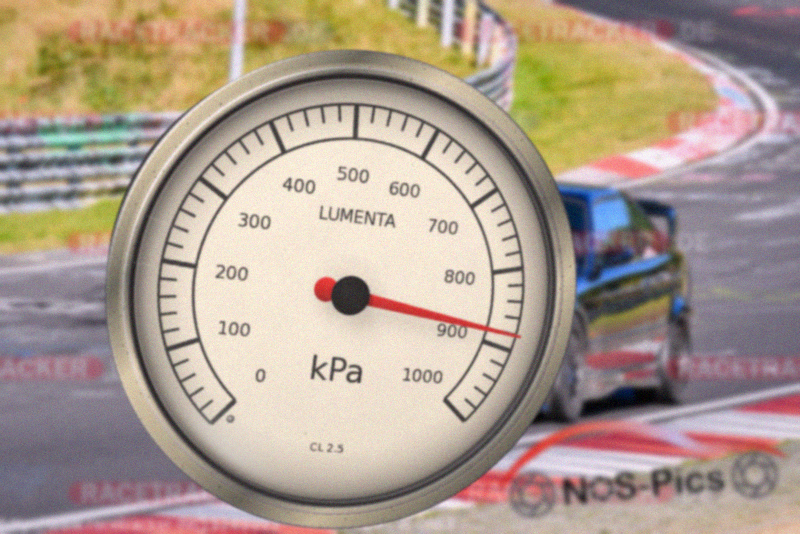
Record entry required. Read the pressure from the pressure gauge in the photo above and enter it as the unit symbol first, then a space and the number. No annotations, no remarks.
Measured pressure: kPa 880
